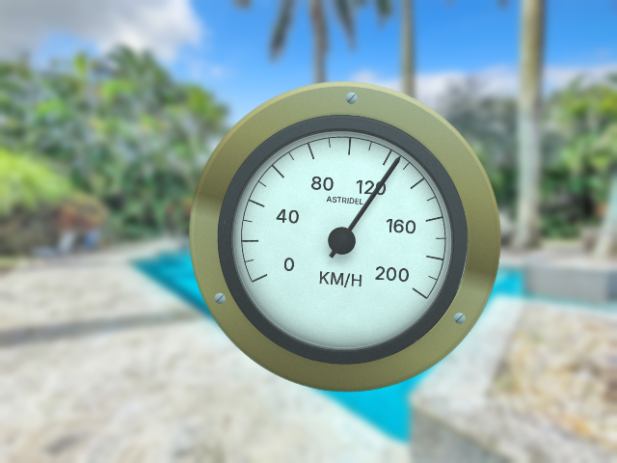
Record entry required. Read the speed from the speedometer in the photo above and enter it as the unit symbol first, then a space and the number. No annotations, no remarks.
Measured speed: km/h 125
